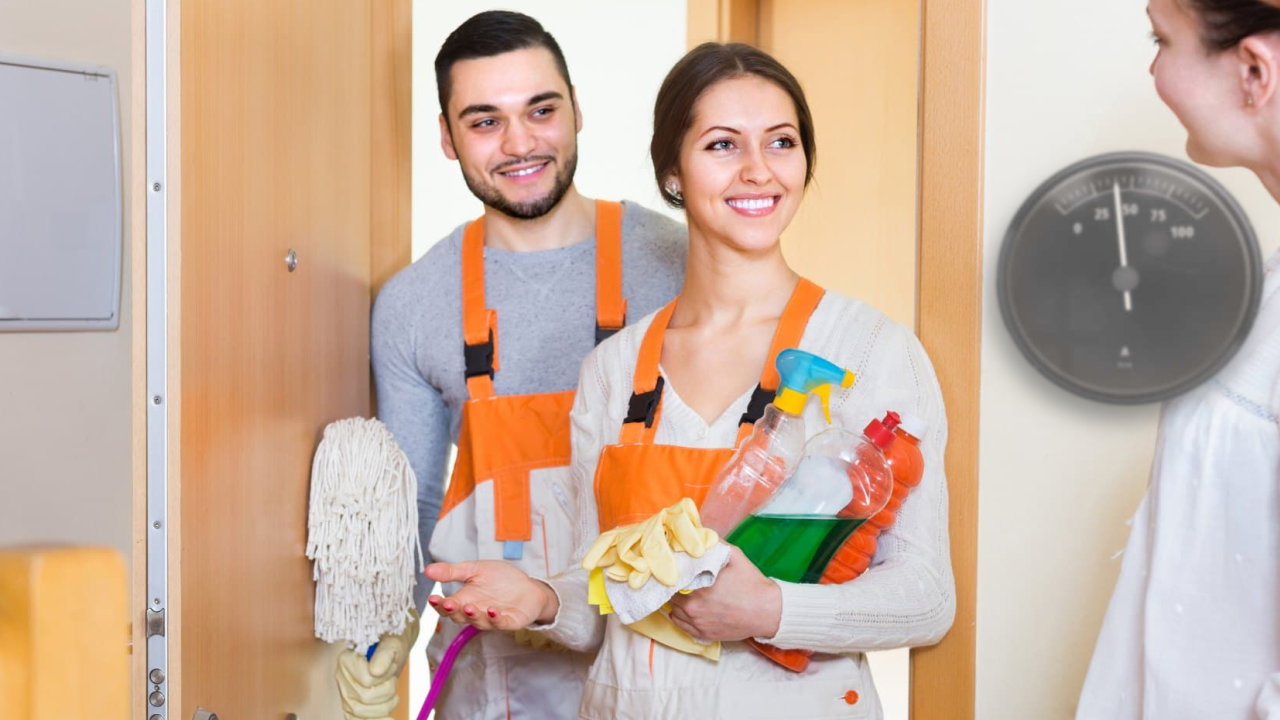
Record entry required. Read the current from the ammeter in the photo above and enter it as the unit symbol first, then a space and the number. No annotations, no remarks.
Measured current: A 40
